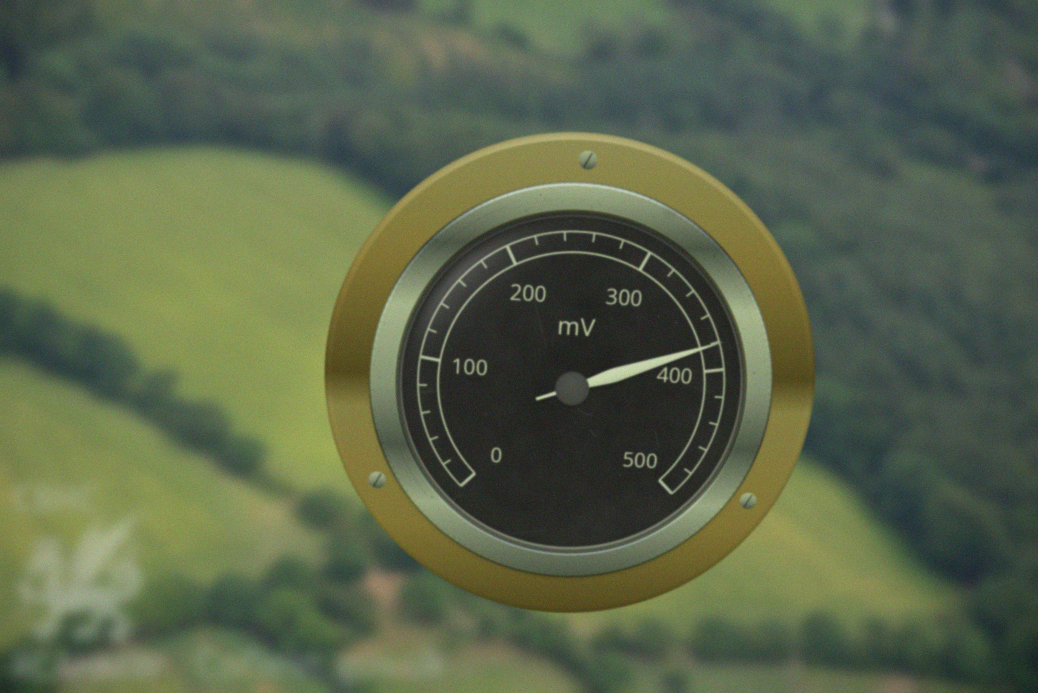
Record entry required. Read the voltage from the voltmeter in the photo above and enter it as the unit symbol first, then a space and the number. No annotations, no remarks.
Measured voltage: mV 380
